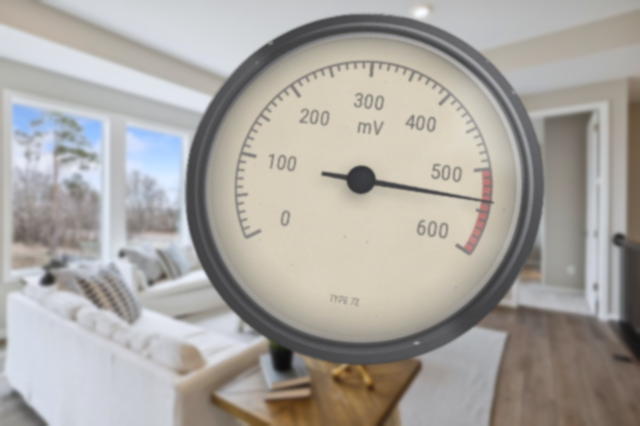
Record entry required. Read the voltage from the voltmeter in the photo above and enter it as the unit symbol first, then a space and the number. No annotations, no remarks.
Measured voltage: mV 540
